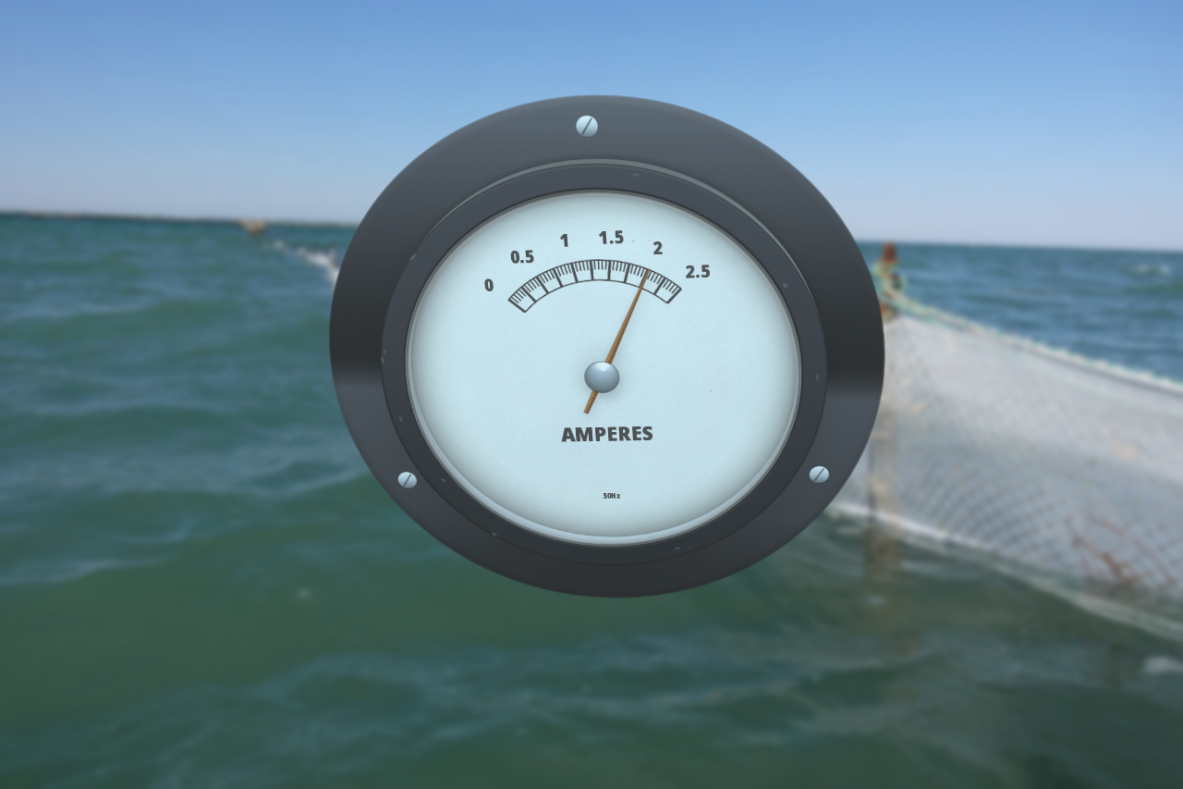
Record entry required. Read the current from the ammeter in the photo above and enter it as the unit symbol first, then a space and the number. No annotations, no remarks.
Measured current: A 2
